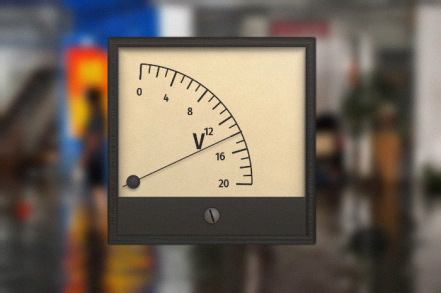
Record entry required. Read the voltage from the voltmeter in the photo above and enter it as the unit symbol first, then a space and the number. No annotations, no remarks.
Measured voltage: V 14
